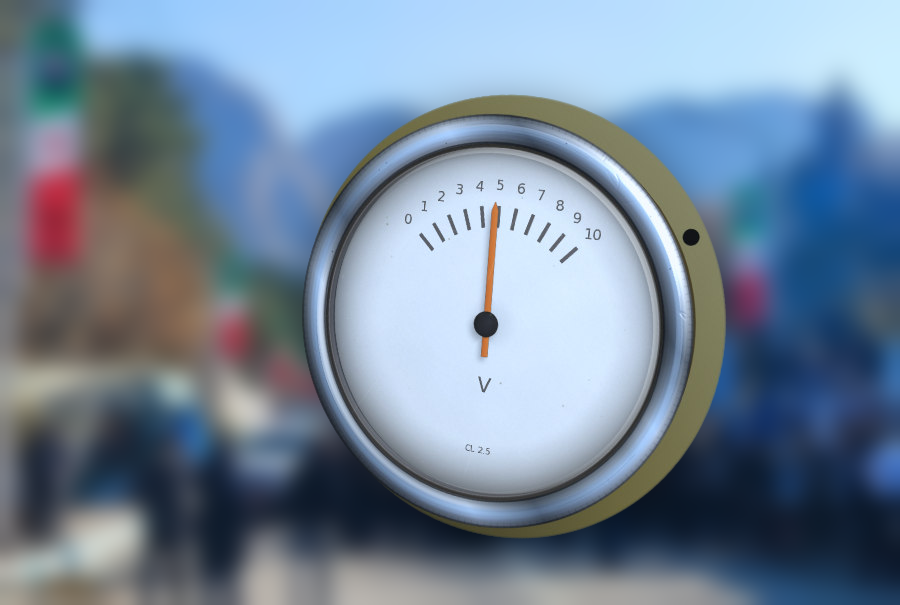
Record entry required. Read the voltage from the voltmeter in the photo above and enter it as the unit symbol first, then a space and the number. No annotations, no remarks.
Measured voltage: V 5
